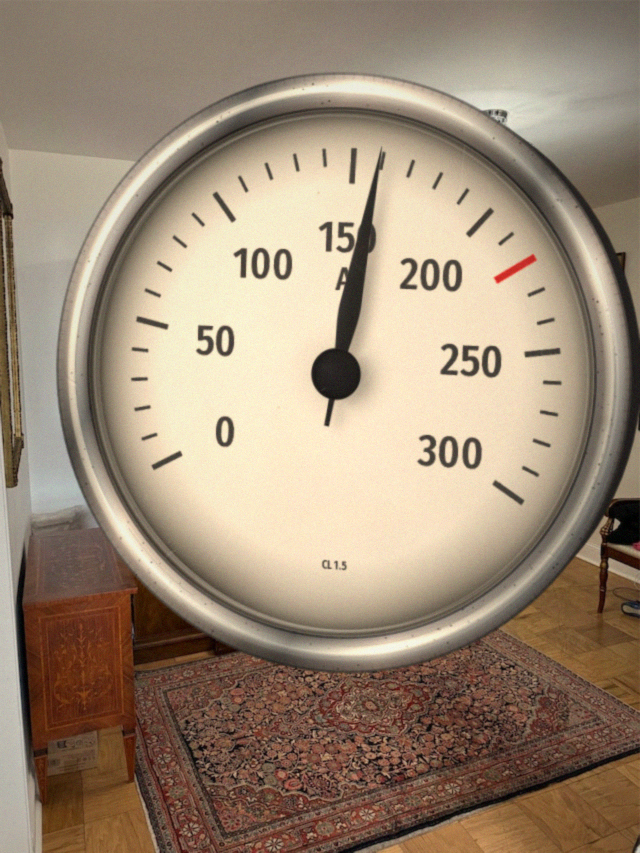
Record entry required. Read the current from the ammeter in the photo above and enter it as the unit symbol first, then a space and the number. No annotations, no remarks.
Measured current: A 160
